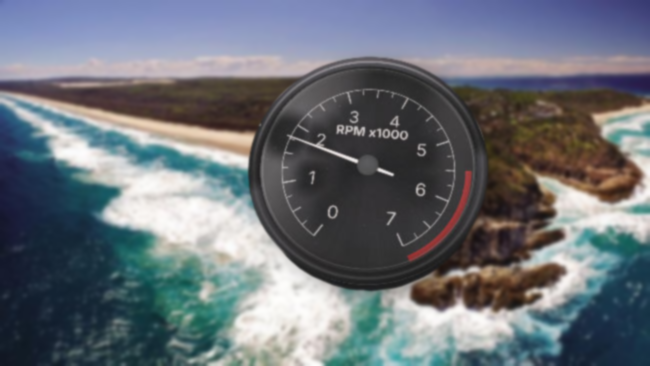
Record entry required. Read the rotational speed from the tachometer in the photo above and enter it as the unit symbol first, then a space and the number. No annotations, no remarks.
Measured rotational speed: rpm 1750
